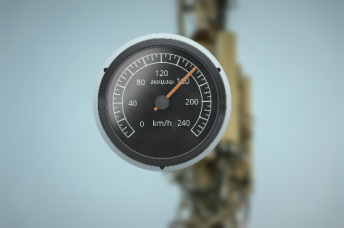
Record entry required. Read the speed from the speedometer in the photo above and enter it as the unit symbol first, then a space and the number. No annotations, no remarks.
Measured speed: km/h 160
